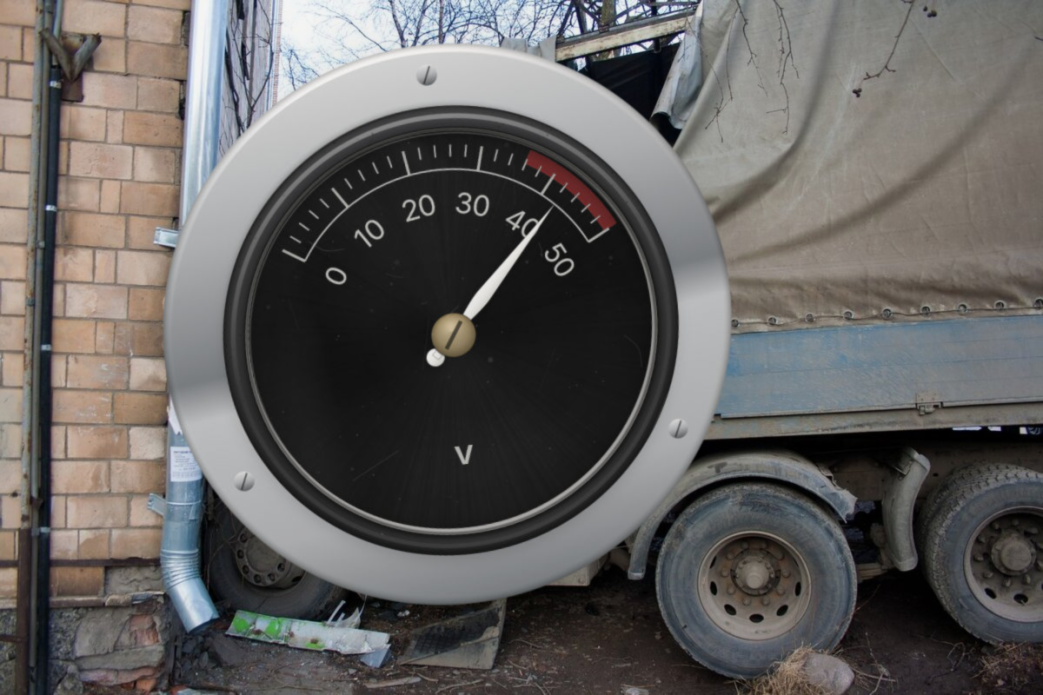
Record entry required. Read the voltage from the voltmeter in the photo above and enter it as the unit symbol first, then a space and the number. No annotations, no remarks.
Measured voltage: V 42
